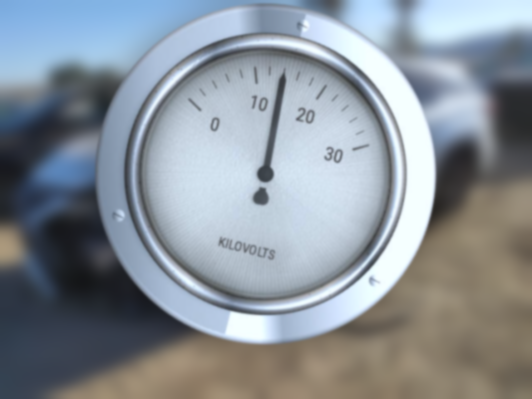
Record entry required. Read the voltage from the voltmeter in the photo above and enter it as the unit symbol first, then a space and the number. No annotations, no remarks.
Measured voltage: kV 14
